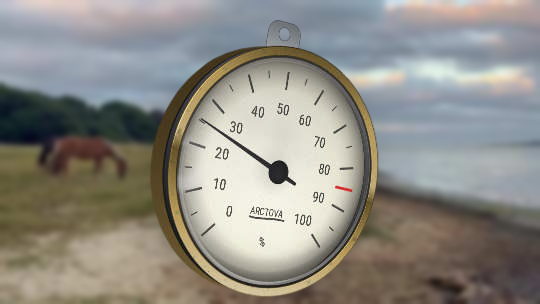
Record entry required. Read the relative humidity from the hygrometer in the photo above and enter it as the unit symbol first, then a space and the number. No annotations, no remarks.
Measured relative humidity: % 25
